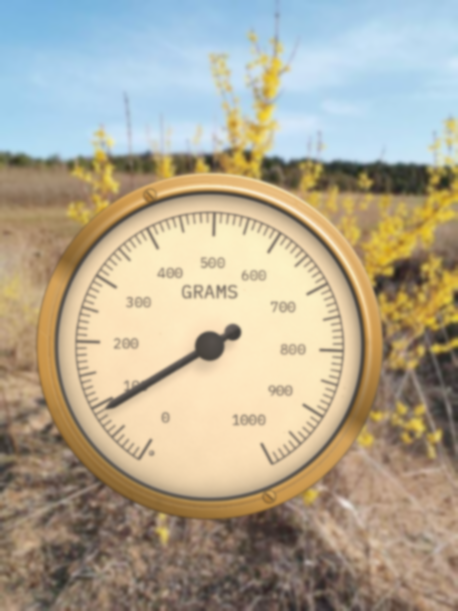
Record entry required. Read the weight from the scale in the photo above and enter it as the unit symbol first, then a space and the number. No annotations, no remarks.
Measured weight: g 90
